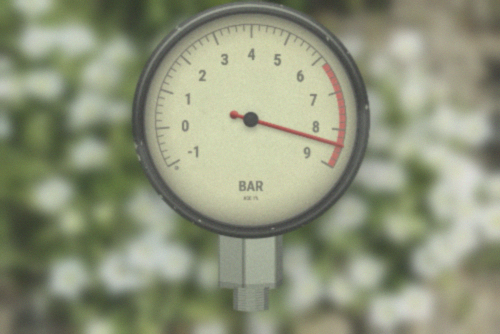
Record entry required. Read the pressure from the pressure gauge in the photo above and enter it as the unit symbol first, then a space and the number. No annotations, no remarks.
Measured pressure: bar 8.4
